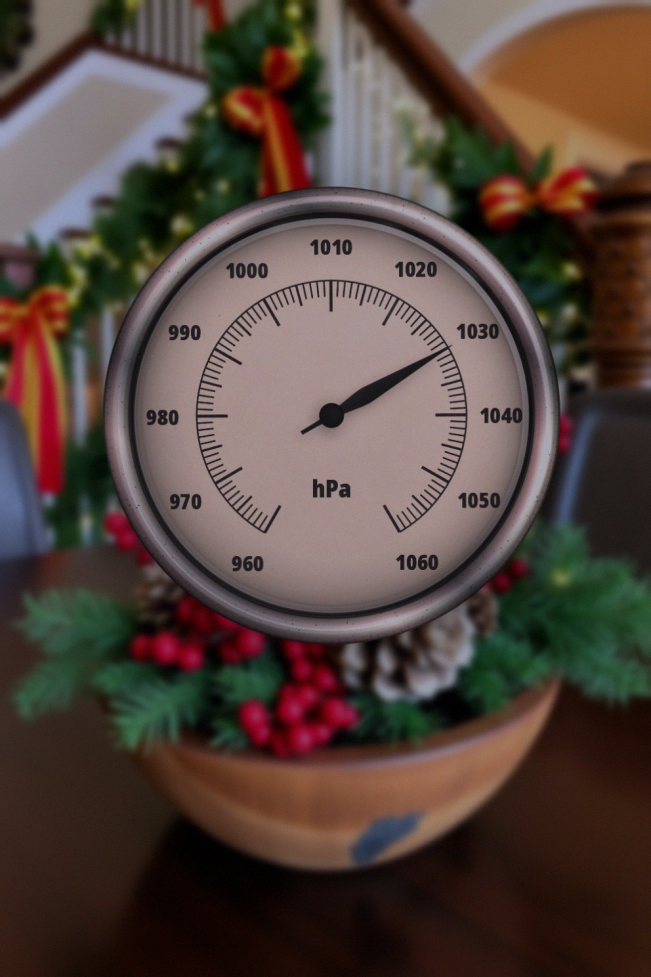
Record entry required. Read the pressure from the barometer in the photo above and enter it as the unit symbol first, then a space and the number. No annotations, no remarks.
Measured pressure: hPa 1030
